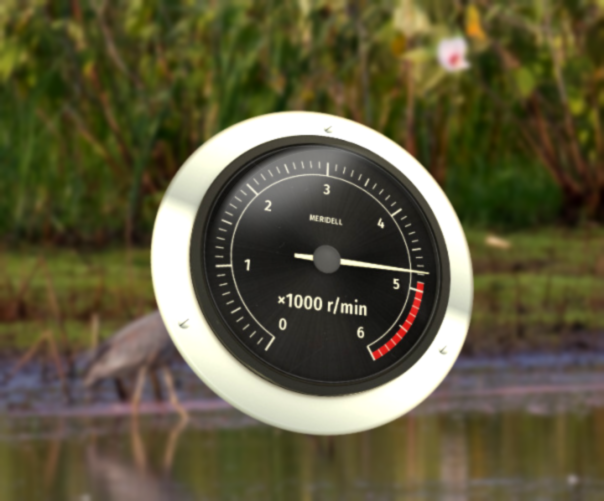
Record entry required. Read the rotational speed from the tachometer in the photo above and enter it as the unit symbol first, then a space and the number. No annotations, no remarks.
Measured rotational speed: rpm 4800
